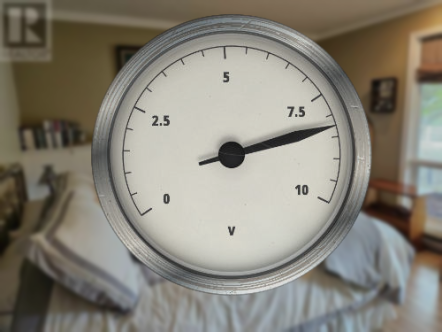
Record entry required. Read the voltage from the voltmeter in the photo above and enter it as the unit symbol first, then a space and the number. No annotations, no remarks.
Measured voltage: V 8.25
